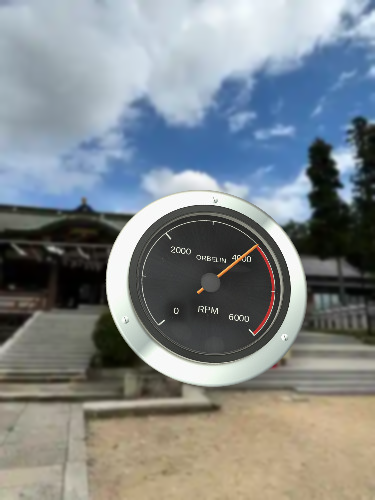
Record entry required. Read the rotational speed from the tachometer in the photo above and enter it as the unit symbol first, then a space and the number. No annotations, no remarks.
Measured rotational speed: rpm 4000
